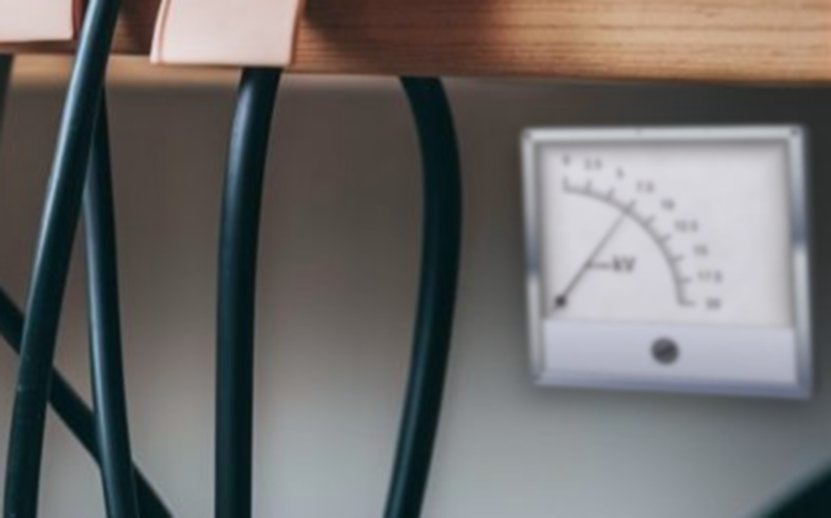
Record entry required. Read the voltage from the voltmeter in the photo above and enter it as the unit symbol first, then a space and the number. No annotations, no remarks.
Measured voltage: kV 7.5
